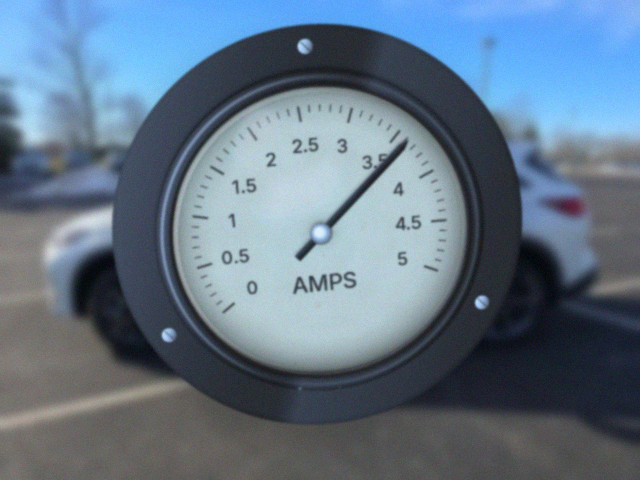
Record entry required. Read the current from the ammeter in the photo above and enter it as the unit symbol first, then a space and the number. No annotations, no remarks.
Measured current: A 3.6
